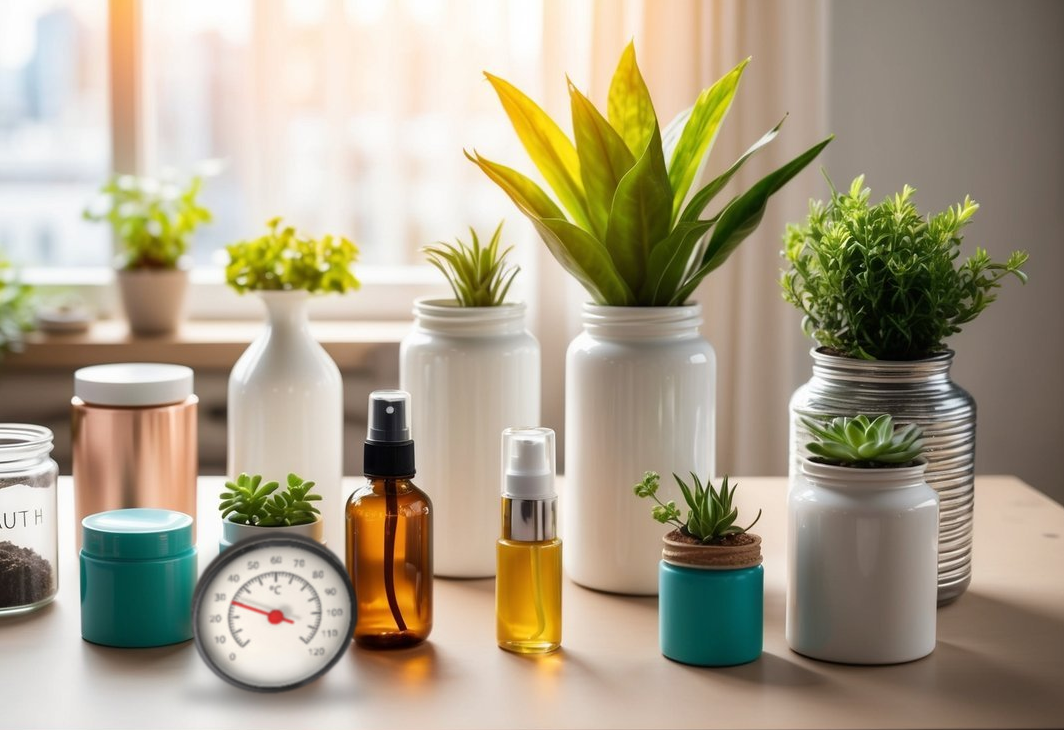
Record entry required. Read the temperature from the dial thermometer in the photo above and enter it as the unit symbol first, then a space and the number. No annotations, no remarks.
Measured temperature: °C 30
